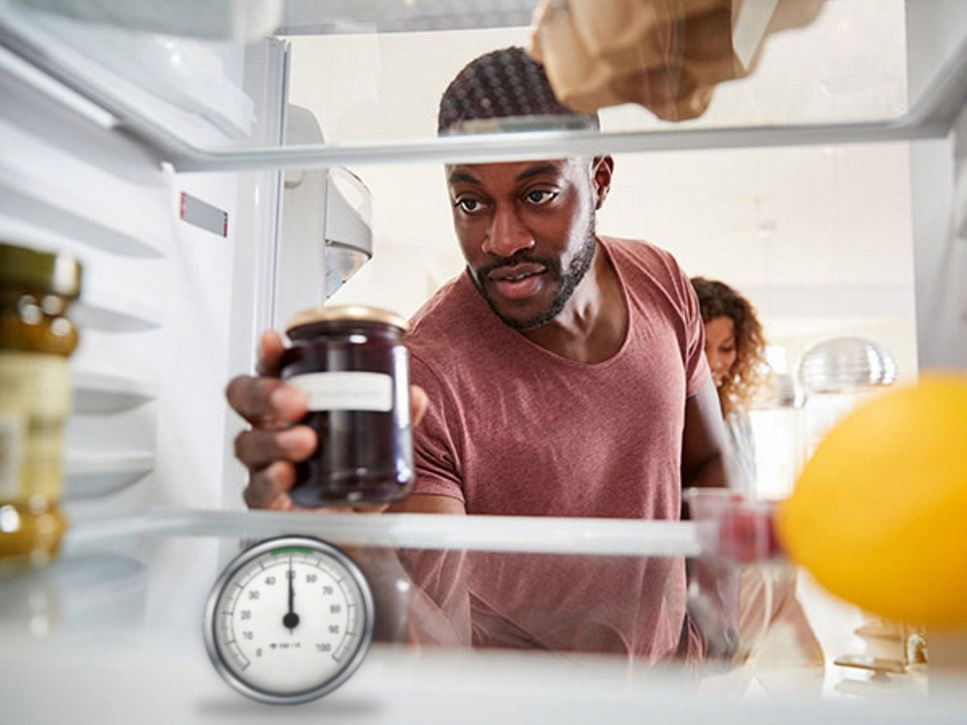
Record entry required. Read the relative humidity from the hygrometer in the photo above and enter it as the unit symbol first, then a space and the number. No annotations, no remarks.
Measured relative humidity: % 50
